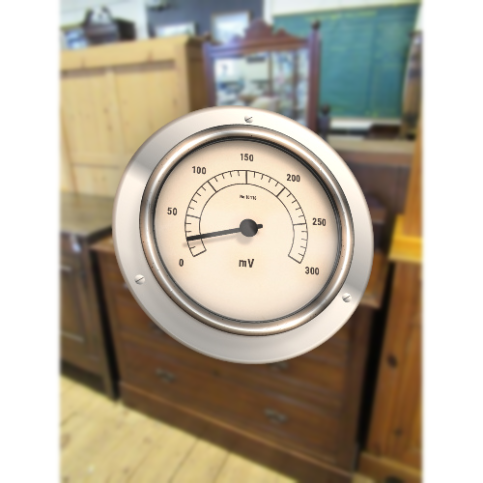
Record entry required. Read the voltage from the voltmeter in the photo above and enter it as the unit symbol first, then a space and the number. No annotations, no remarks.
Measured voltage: mV 20
